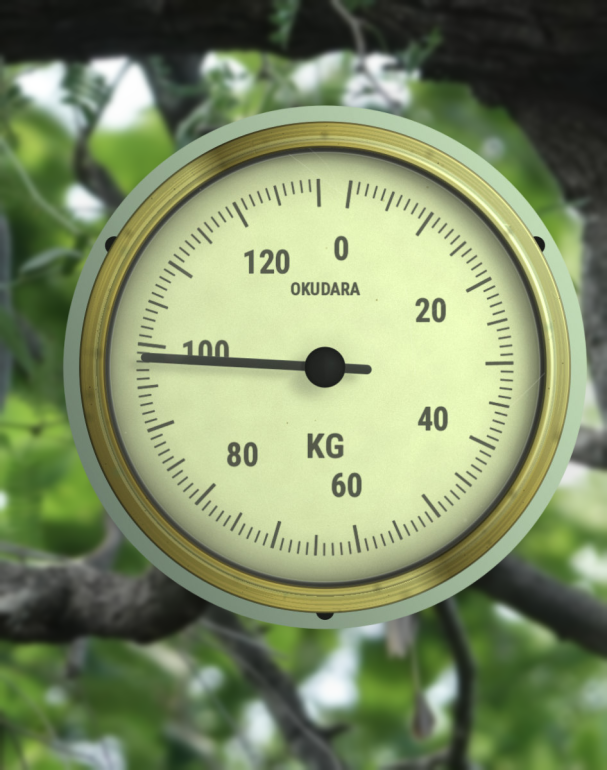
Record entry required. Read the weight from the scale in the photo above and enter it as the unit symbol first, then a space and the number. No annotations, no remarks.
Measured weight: kg 98.5
